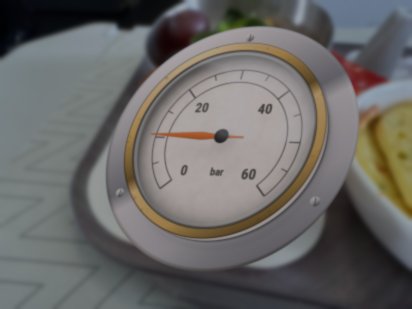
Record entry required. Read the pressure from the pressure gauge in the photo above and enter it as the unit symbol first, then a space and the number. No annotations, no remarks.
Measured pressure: bar 10
